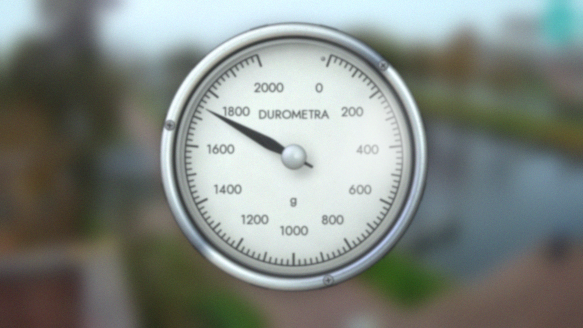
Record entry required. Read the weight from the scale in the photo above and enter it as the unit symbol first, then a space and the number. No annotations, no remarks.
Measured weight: g 1740
